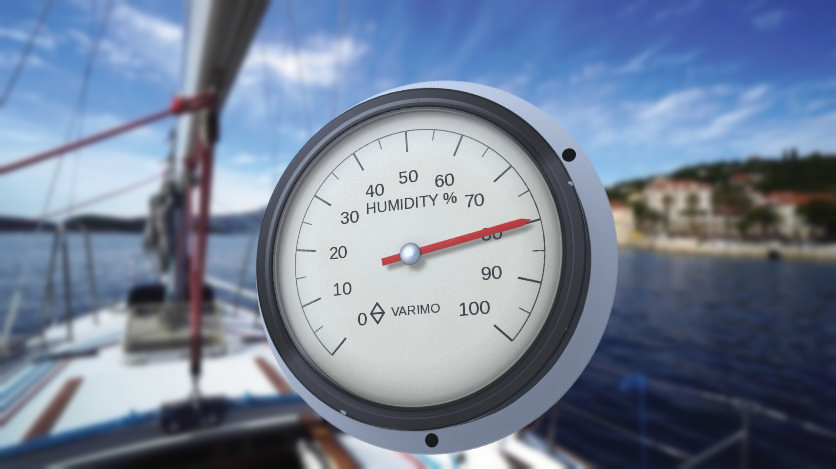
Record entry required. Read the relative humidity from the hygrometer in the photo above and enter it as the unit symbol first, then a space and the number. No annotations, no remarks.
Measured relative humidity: % 80
